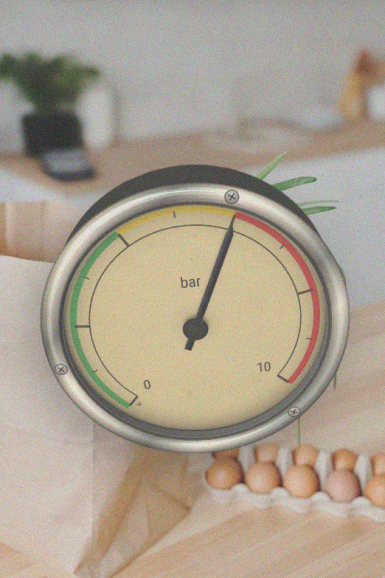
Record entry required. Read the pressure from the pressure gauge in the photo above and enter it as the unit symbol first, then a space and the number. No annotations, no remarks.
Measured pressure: bar 6
